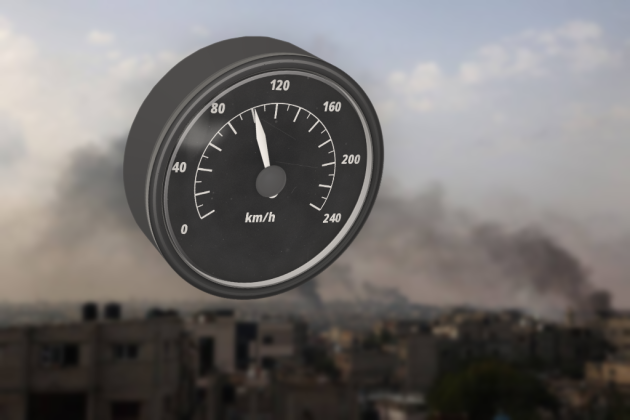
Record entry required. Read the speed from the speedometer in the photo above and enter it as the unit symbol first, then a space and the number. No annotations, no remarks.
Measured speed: km/h 100
